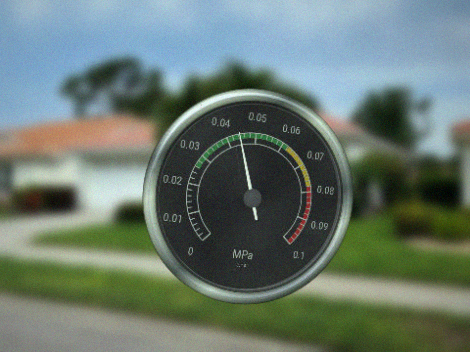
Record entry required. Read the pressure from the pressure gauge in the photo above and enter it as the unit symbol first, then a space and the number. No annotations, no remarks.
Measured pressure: MPa 0.044
